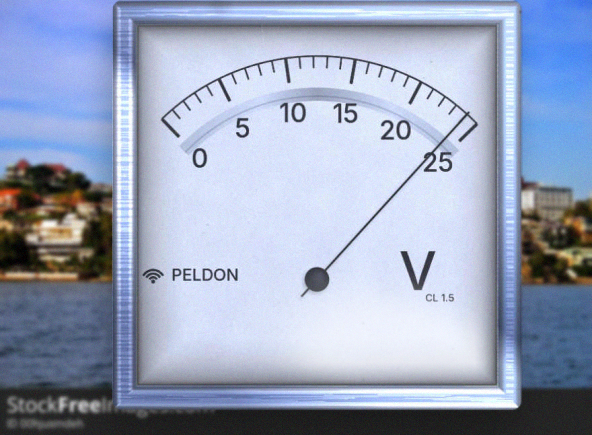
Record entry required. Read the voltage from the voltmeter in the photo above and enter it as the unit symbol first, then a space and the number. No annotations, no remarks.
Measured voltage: V 24
